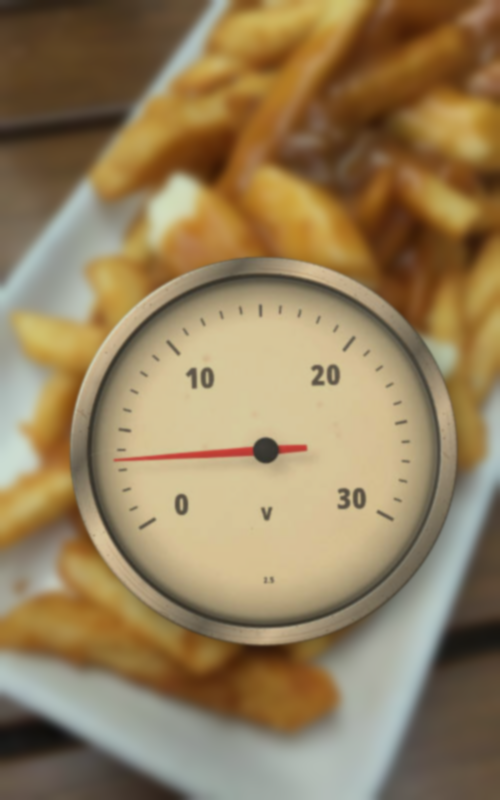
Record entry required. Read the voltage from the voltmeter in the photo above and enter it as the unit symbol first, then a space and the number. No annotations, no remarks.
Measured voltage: V 3.5
